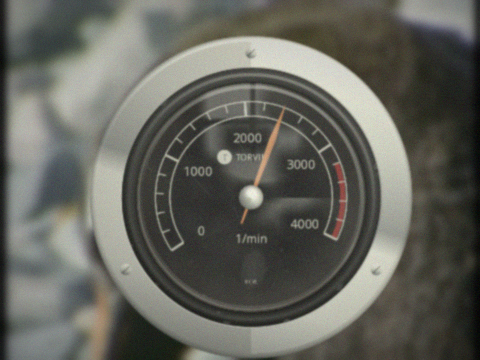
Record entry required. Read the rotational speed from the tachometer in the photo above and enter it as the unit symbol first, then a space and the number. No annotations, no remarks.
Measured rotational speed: rpm 2400
